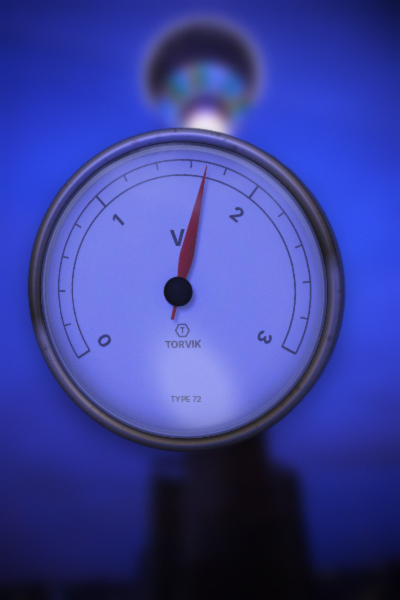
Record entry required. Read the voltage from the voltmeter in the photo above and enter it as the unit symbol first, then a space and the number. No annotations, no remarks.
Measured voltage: V 1.7
